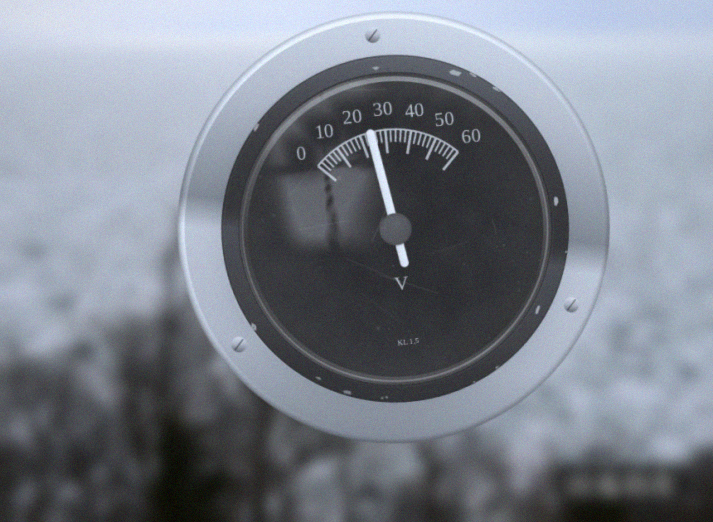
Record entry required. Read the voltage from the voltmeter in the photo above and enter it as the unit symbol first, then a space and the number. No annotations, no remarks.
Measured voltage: V 24
